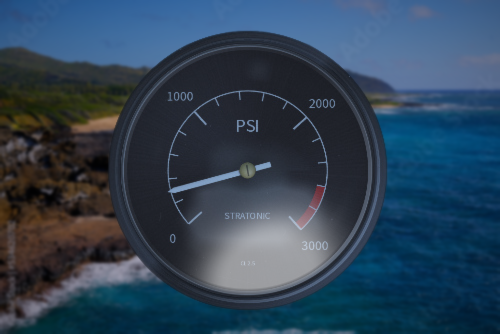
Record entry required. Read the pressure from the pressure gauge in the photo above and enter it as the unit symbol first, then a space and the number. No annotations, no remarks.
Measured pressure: psi 300
